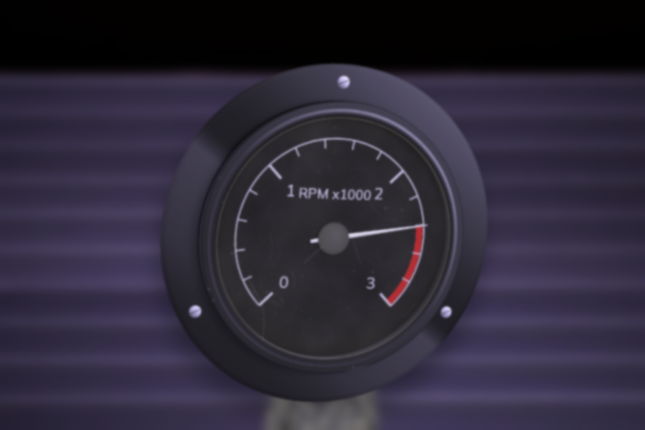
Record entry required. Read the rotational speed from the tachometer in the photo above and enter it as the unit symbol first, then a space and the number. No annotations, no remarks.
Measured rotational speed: rpm 2400
